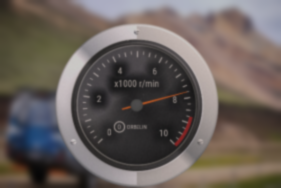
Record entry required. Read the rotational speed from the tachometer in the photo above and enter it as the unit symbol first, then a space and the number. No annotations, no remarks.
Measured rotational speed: rpm 7750
